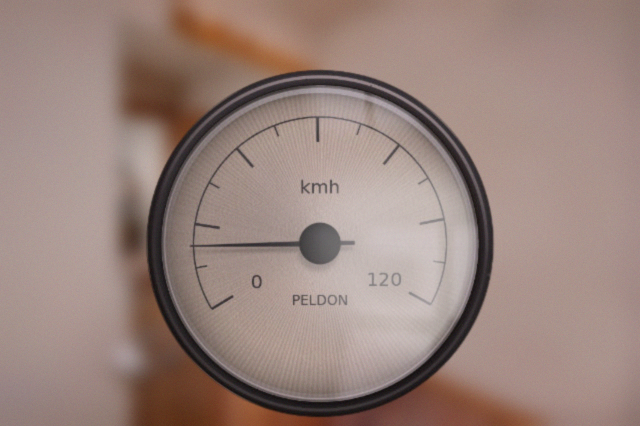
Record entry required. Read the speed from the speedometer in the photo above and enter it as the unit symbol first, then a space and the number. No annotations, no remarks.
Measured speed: km/h 15
